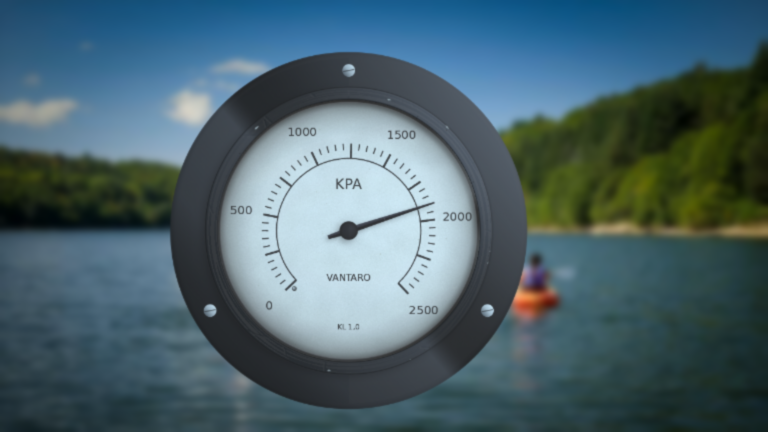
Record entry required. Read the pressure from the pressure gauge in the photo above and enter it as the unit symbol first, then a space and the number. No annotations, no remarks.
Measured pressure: kPa 1900
